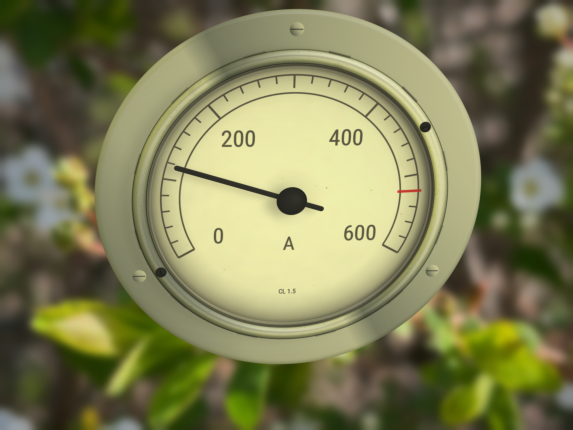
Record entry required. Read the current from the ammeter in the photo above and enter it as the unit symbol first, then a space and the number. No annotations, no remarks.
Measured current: A 120
